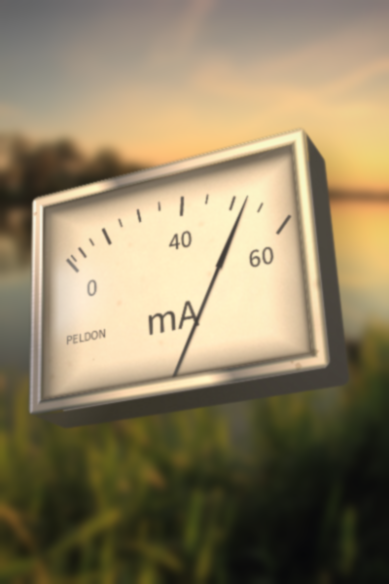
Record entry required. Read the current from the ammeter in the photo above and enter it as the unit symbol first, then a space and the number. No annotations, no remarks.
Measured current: mA 52.5
